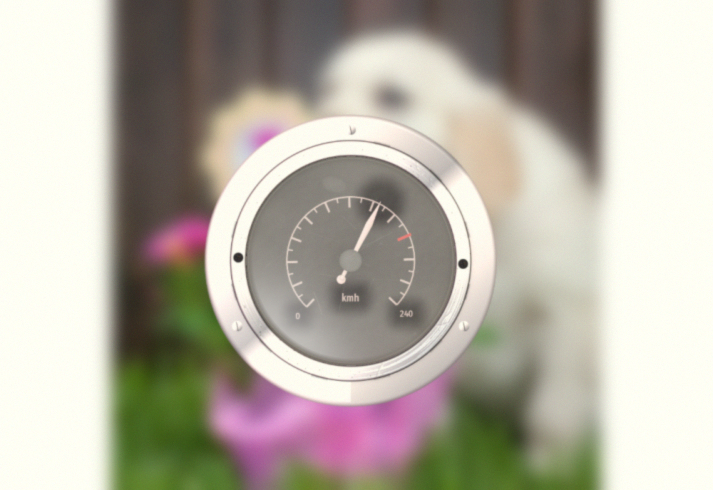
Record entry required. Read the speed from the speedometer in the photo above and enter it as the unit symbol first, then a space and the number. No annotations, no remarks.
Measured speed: km/h 145
